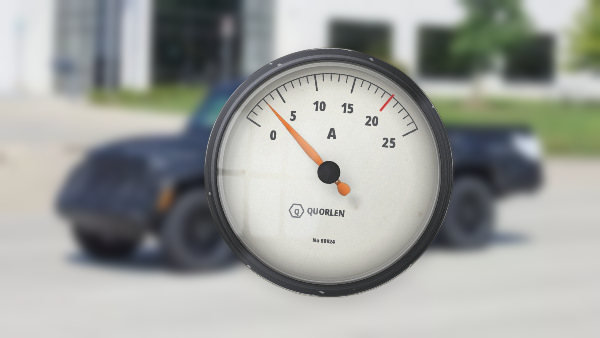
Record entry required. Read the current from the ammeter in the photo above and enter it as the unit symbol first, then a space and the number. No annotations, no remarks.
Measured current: A 3
